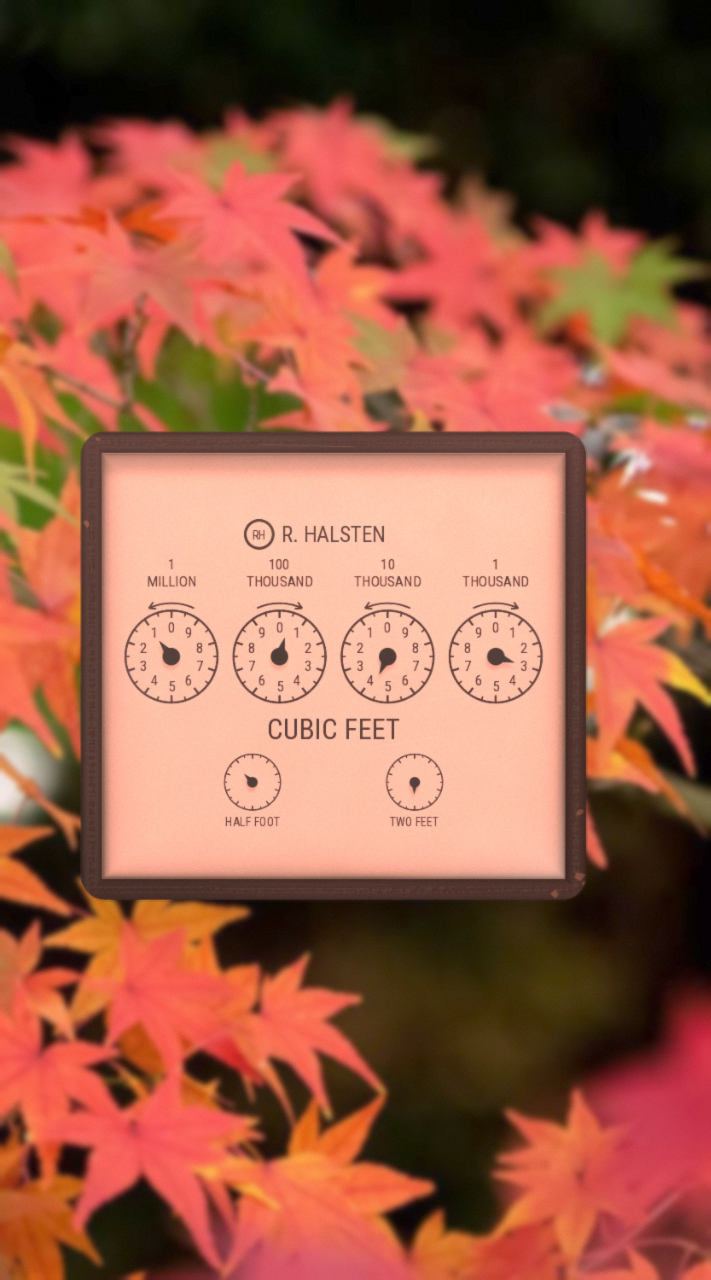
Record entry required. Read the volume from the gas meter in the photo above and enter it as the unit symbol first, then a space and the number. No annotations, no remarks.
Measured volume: ft³ 104300
